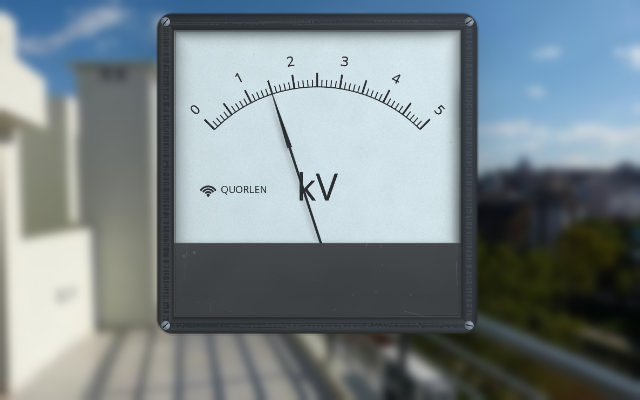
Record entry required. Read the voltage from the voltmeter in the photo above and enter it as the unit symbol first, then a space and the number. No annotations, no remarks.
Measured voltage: kV 1.5
